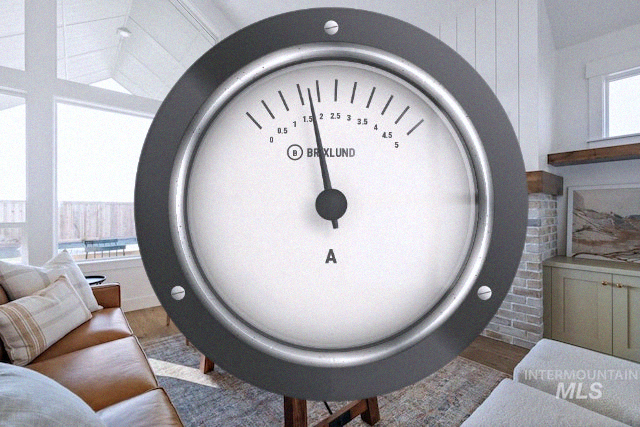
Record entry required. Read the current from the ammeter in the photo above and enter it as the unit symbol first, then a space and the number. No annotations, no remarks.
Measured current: A 1.75
